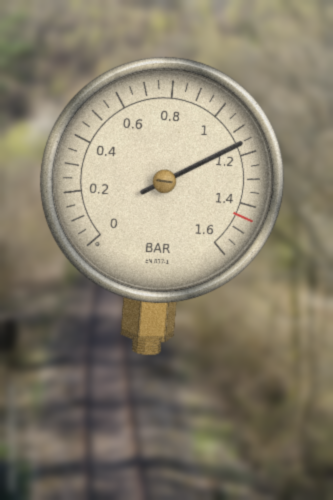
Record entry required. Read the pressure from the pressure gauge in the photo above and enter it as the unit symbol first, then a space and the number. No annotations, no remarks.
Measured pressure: bar 1.15
